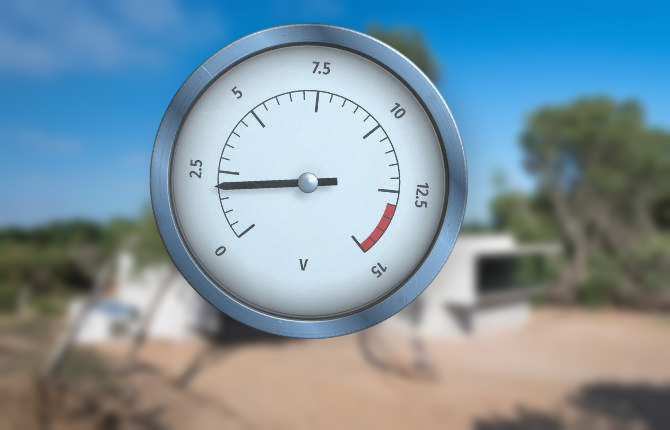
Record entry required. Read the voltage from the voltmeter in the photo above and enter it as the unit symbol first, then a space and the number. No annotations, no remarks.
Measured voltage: V 2
